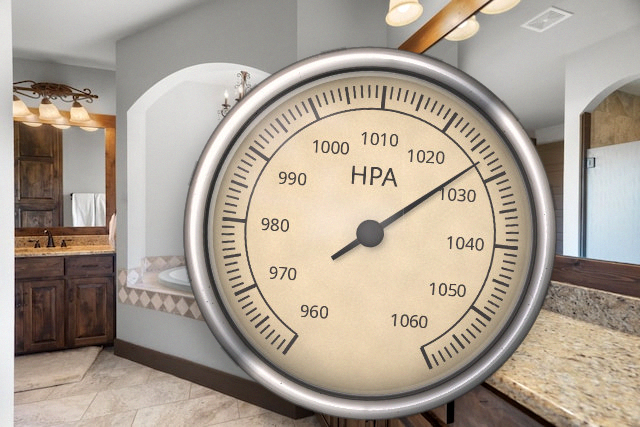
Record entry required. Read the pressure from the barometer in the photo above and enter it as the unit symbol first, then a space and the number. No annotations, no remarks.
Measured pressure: hPa 1027
